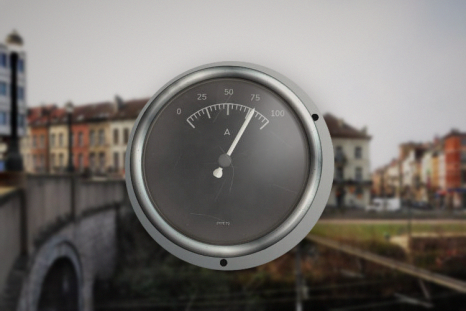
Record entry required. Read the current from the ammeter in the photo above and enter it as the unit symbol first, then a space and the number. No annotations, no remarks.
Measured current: A 80
